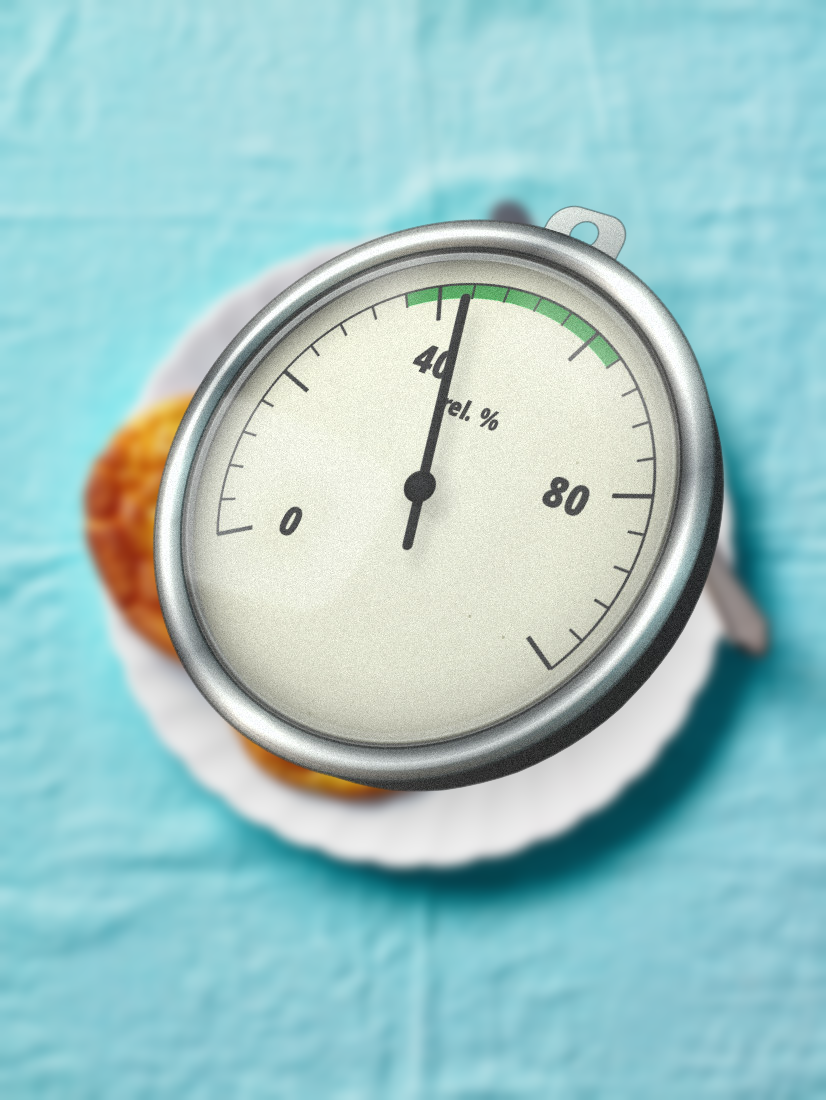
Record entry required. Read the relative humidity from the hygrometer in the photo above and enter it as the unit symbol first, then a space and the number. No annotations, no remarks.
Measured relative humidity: % 44
